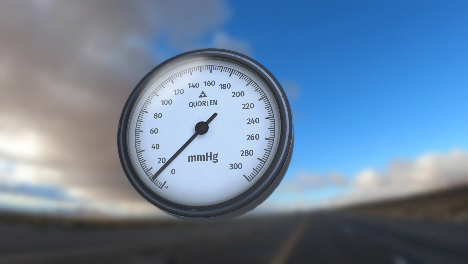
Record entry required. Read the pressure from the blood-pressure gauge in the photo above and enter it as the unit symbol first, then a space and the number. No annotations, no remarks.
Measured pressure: mmHg 10
